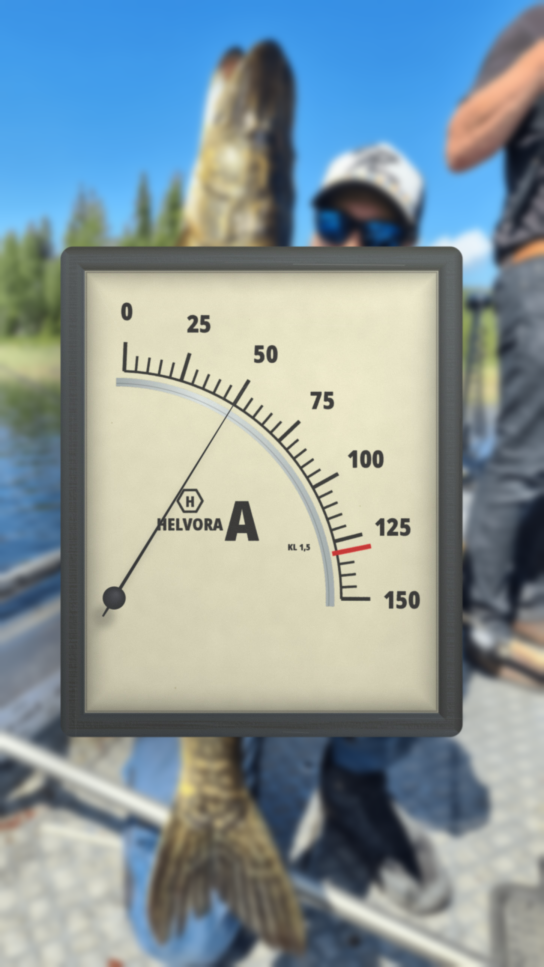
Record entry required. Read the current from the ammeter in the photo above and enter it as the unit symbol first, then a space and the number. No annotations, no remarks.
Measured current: A 50
